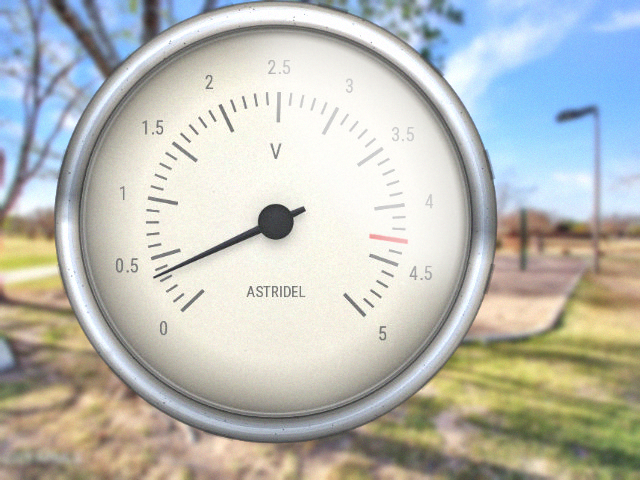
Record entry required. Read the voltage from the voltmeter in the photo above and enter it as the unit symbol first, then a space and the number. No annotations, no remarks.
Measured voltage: V 0.35
